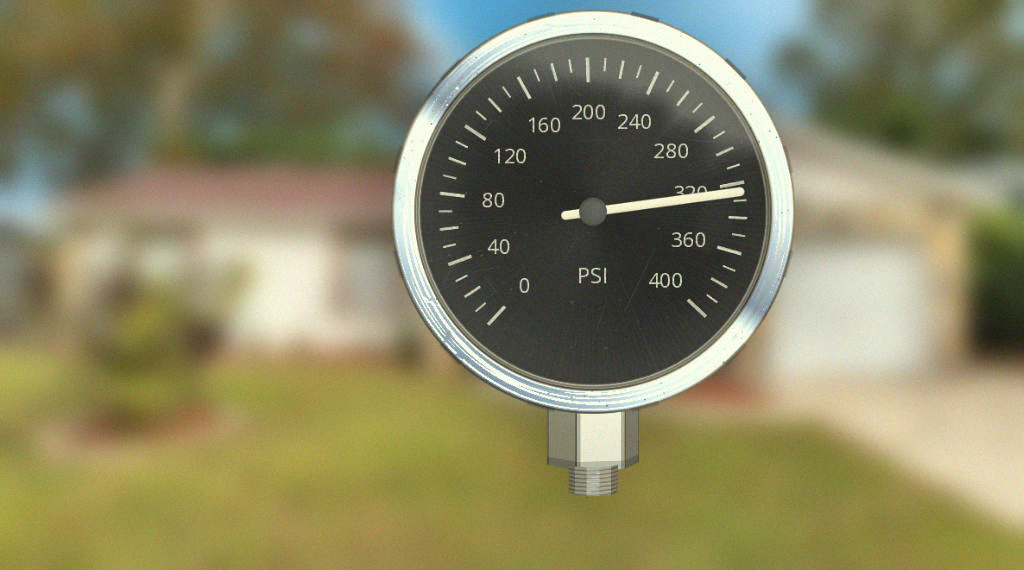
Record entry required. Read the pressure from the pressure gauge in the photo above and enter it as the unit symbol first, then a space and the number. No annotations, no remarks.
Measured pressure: psi 325
